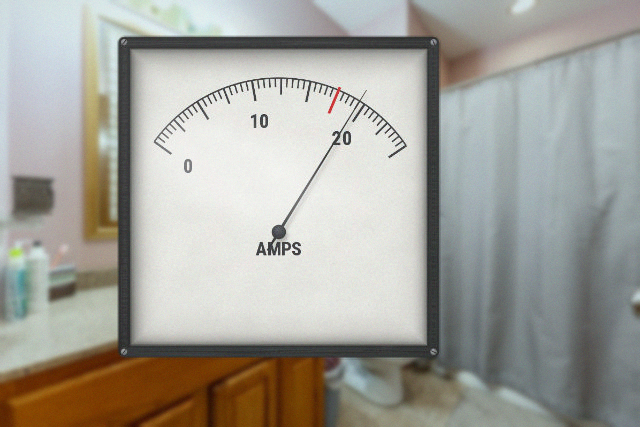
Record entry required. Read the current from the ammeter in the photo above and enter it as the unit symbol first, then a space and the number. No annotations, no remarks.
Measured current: A 19.5
